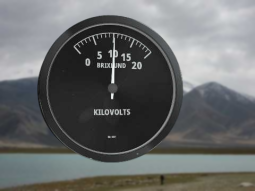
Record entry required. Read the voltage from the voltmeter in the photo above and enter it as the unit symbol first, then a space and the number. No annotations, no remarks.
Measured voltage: kV 10
